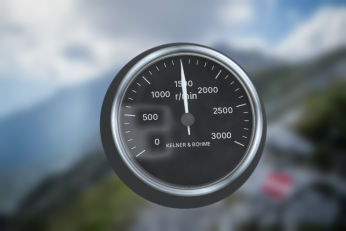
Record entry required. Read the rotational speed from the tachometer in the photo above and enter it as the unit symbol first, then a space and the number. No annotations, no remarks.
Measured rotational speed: rpm 1500
